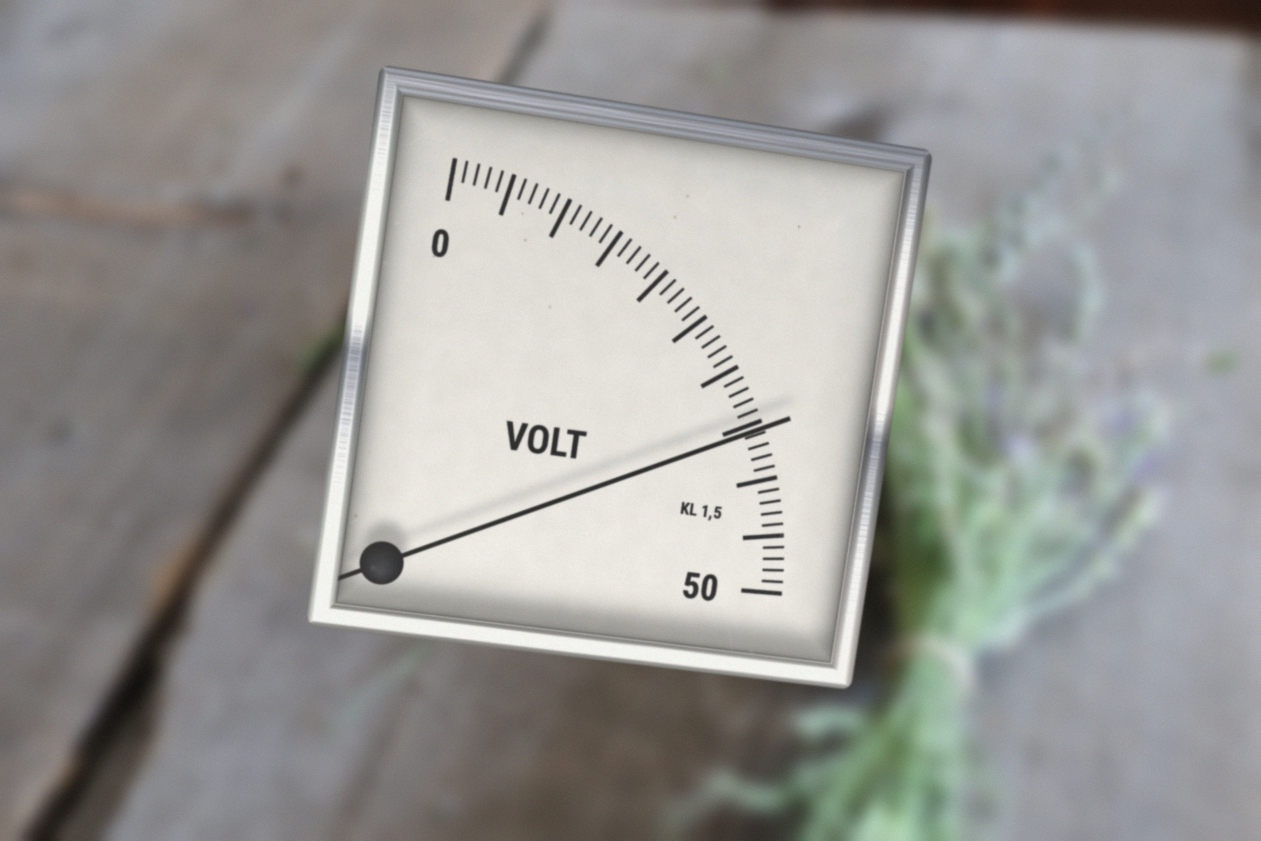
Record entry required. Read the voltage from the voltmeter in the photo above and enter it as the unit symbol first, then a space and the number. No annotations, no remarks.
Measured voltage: V 35.5
